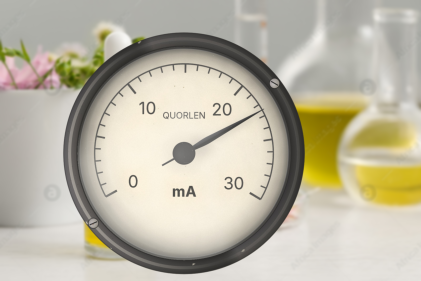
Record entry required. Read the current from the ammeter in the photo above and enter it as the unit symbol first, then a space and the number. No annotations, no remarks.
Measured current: mA 22.5
